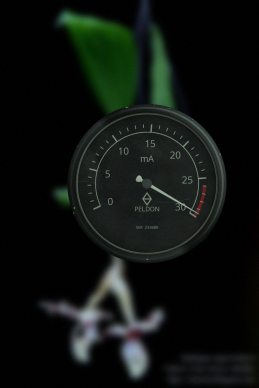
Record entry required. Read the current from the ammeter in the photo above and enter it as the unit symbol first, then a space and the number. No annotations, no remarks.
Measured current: mA 29.5
